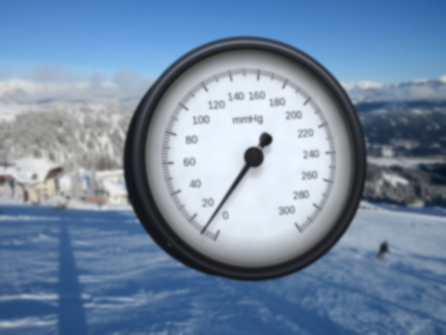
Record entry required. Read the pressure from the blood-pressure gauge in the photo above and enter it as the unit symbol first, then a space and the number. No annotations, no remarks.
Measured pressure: mmHg 10
